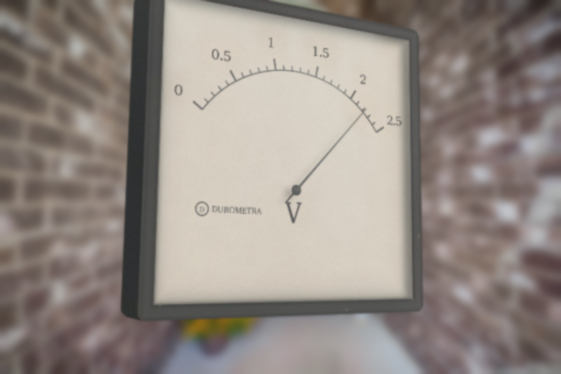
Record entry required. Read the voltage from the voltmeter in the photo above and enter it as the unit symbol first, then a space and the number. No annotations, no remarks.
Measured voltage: V 2.2
